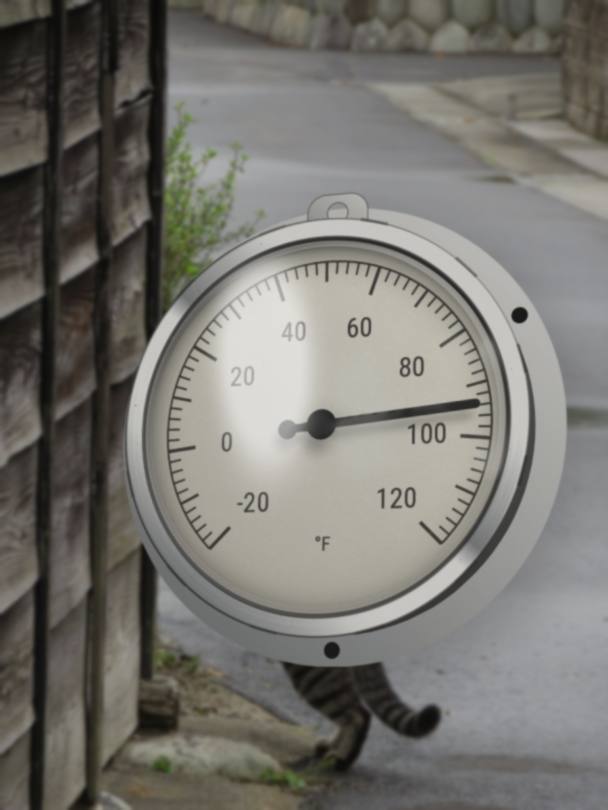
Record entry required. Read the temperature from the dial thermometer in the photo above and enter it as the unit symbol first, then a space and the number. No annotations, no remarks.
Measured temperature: °F 94
